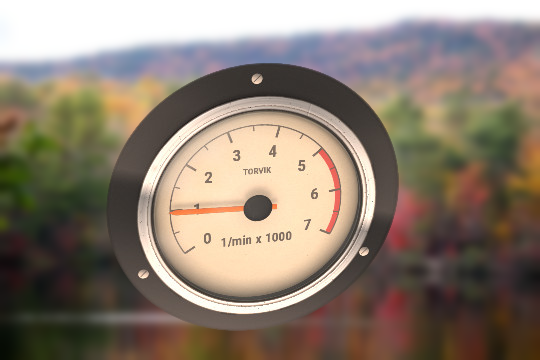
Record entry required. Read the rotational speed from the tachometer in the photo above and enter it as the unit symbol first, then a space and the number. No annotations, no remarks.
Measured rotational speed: rpm 1000
